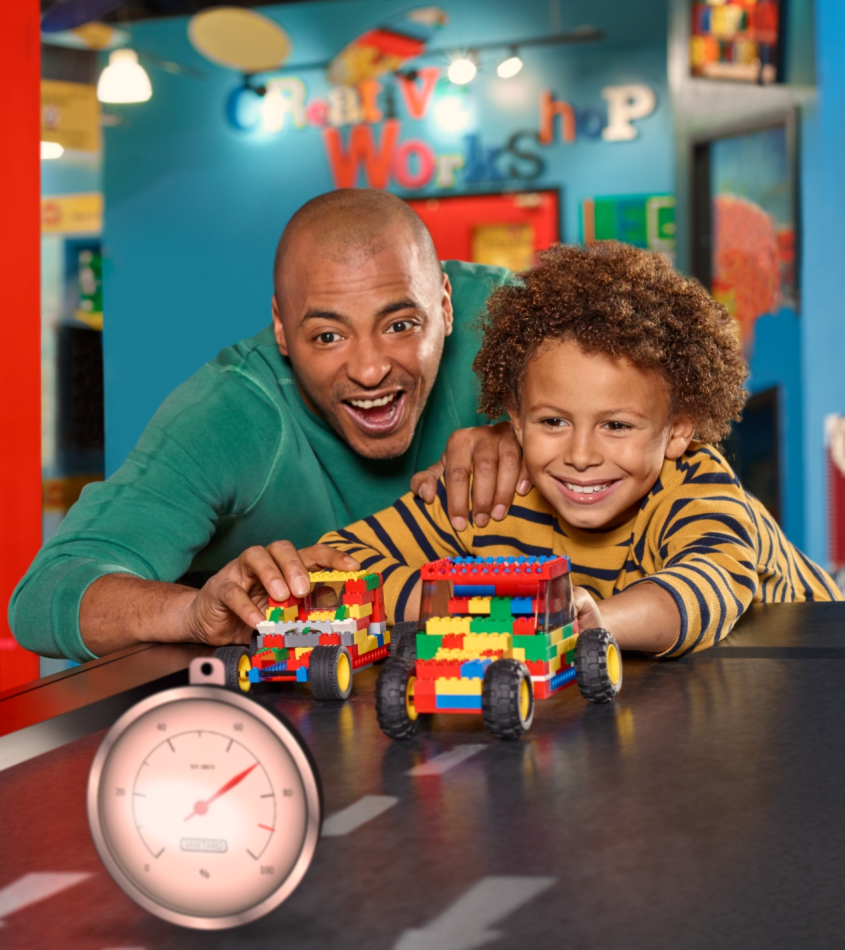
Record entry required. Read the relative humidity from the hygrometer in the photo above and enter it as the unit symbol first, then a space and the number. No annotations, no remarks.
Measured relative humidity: % 70
